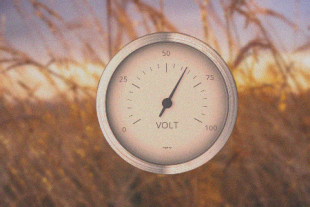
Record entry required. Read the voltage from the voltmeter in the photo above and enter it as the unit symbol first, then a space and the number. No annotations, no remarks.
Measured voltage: V 62.5
